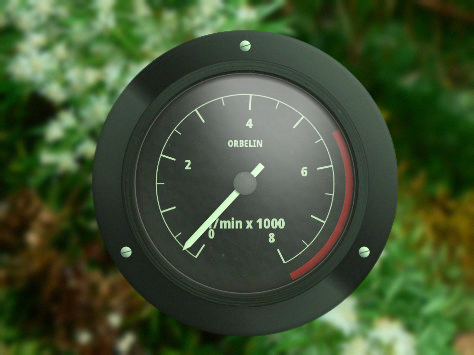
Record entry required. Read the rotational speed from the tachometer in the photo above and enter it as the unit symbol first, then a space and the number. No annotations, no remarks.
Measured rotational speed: rpm 250
